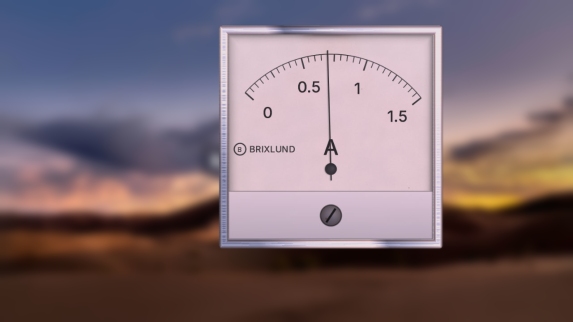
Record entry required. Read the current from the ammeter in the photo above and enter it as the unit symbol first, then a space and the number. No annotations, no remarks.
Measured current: A 0.7
